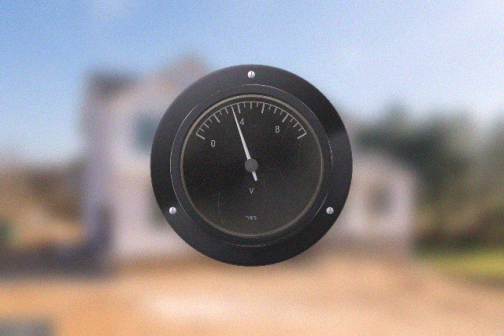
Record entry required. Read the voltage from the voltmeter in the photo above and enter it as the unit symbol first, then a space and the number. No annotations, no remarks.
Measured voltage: V 3.5
